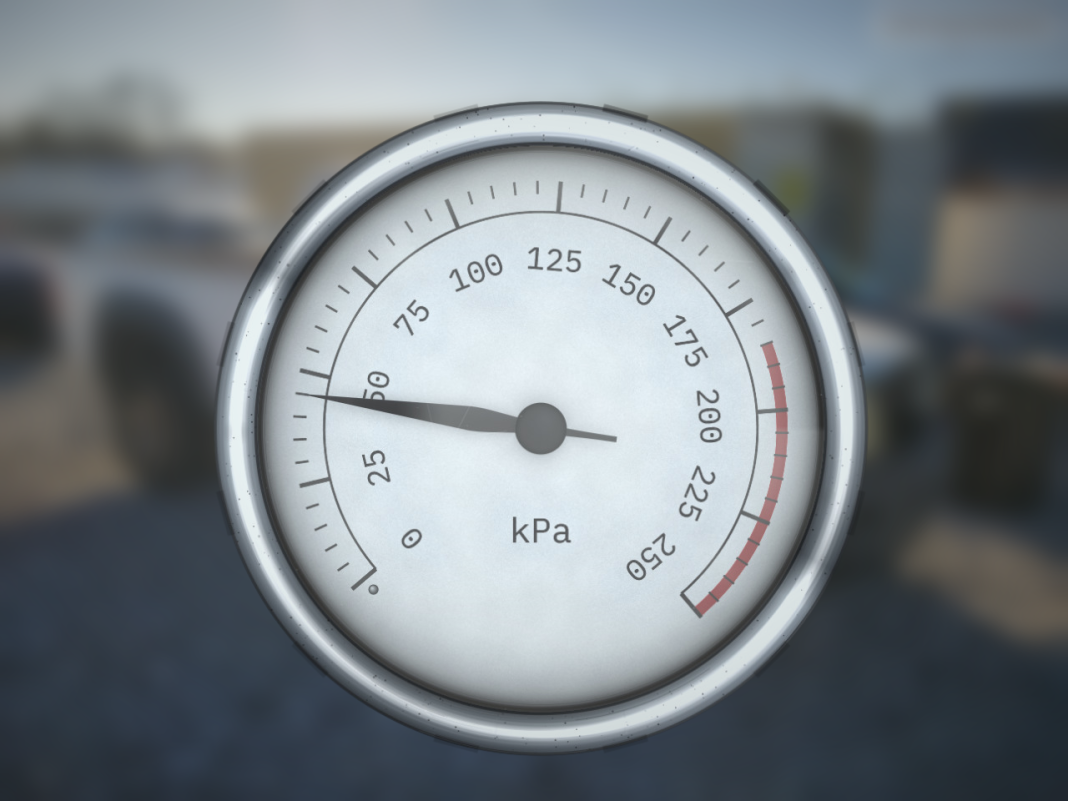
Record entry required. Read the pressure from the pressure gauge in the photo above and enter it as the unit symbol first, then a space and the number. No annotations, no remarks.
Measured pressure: kPa 45
